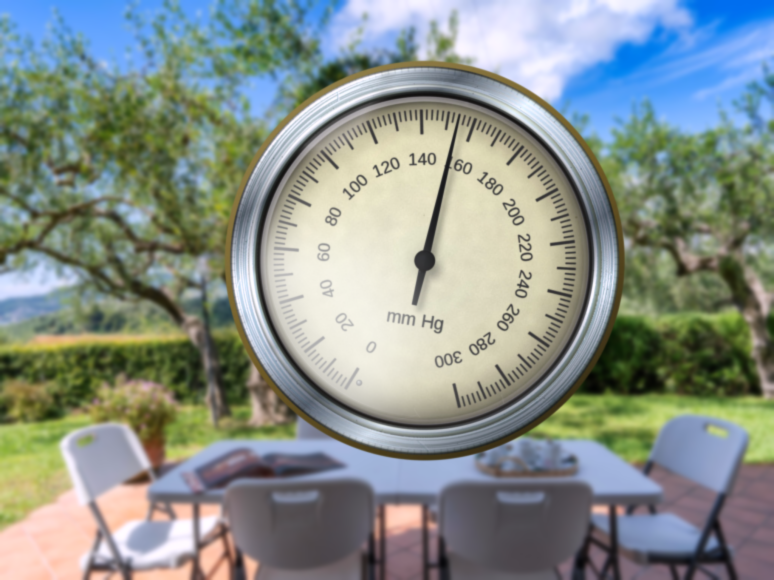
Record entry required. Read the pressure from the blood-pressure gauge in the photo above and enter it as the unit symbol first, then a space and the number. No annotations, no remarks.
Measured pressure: mmHg 154
